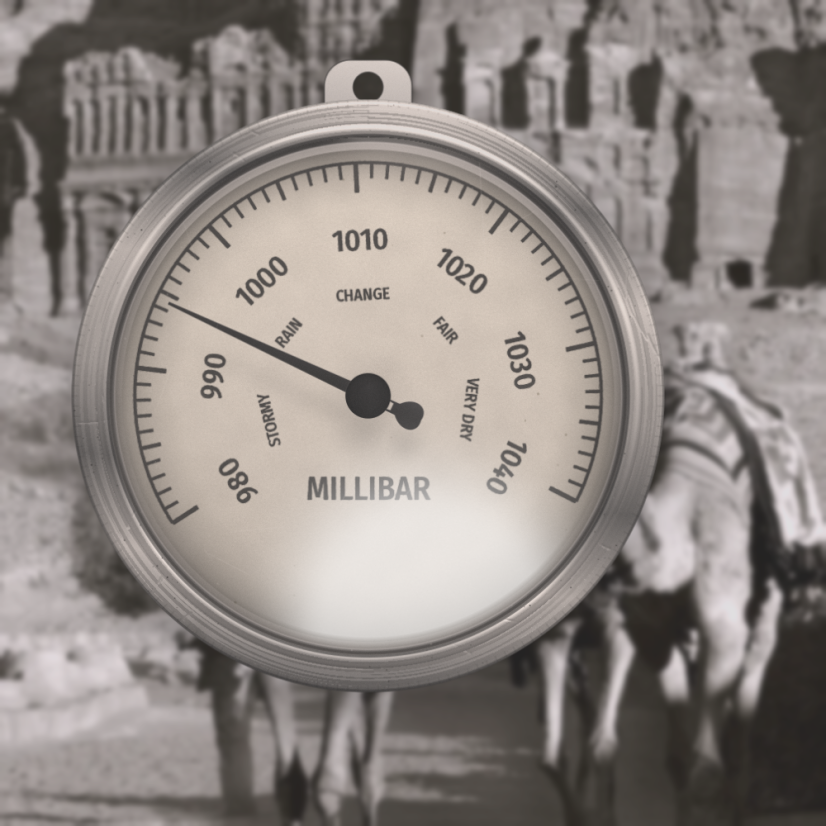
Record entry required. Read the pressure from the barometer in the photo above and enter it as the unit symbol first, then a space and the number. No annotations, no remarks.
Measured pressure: mbar 994.5
